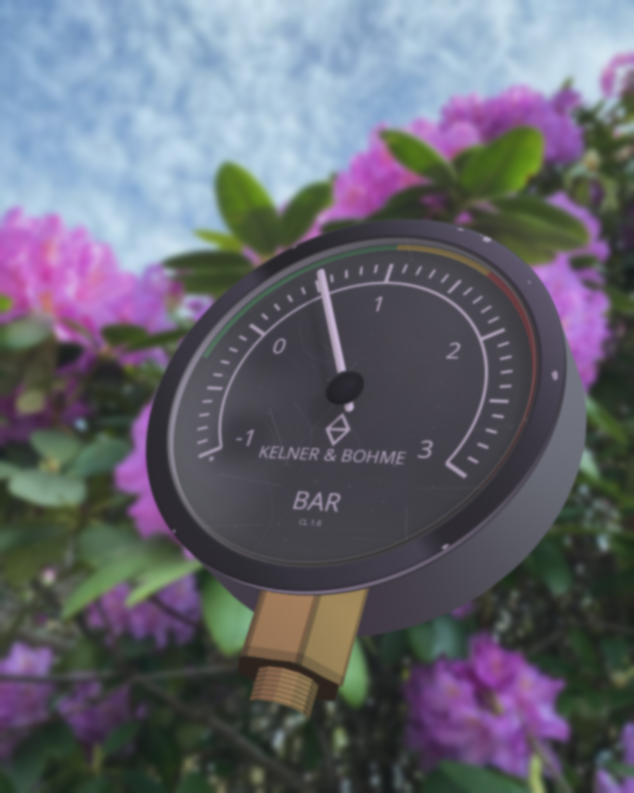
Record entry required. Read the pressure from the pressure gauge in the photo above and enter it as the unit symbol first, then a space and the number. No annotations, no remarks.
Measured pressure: bar 0.55
